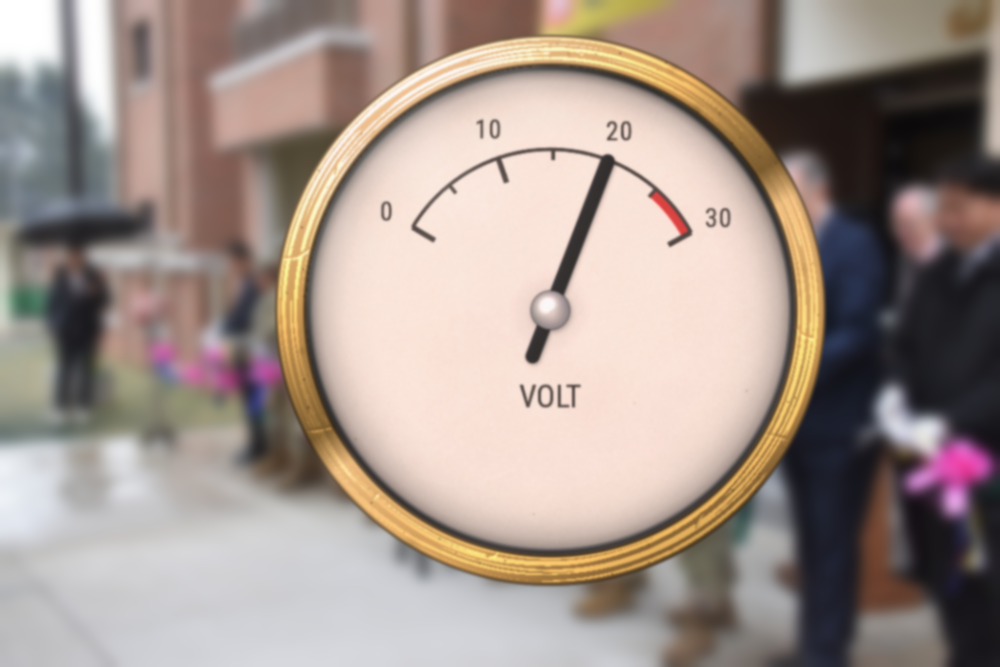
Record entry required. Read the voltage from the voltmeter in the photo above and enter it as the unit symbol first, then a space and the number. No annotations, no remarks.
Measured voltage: V 20
